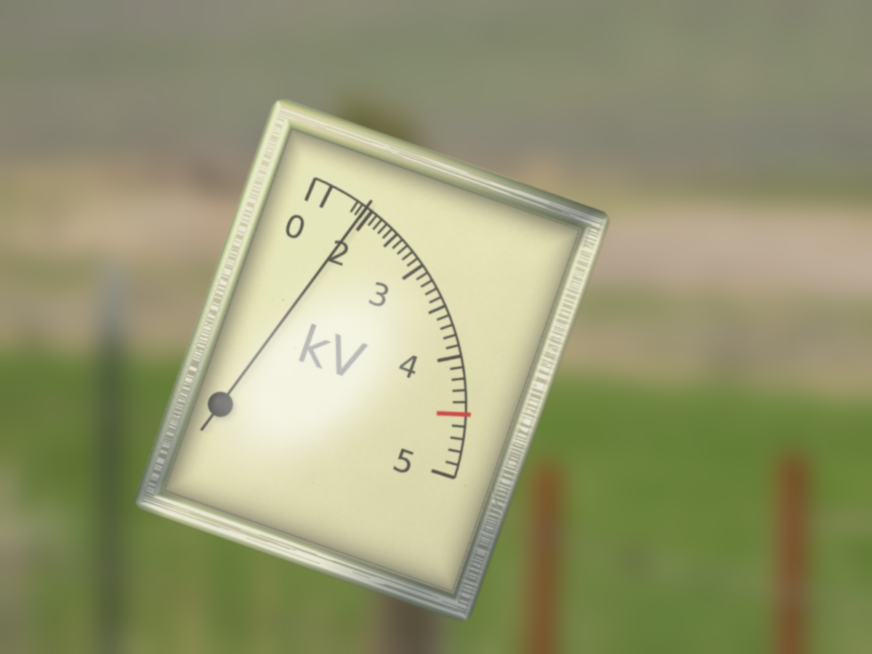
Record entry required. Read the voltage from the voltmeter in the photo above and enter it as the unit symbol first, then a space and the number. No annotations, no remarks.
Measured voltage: kV 1.9
